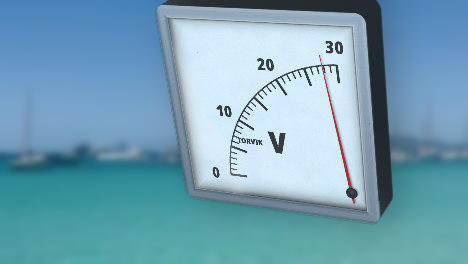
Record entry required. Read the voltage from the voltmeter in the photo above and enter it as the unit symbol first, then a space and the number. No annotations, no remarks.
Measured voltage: V 28
